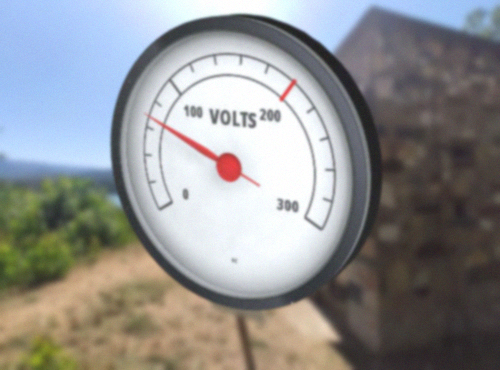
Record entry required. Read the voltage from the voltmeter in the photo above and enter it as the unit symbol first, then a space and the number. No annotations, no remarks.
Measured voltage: V 70
